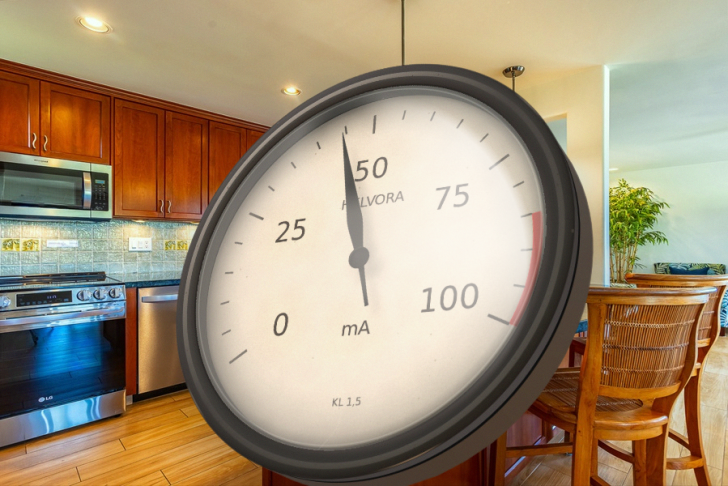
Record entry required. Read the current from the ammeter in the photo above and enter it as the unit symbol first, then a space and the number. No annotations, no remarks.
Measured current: mA 45
